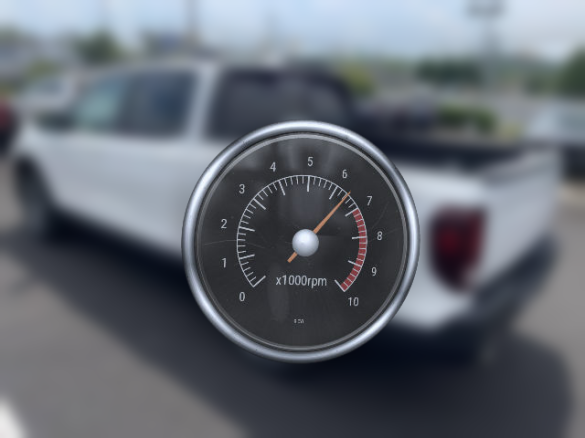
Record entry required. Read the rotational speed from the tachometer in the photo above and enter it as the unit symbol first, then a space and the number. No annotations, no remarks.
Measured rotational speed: rpm 6400
